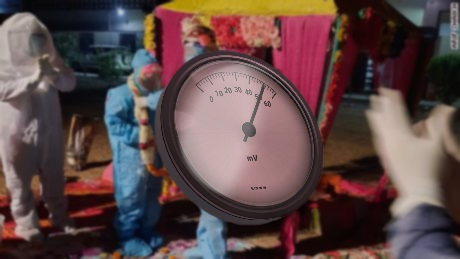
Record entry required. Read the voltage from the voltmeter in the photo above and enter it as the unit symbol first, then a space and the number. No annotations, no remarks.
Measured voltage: mV 50
